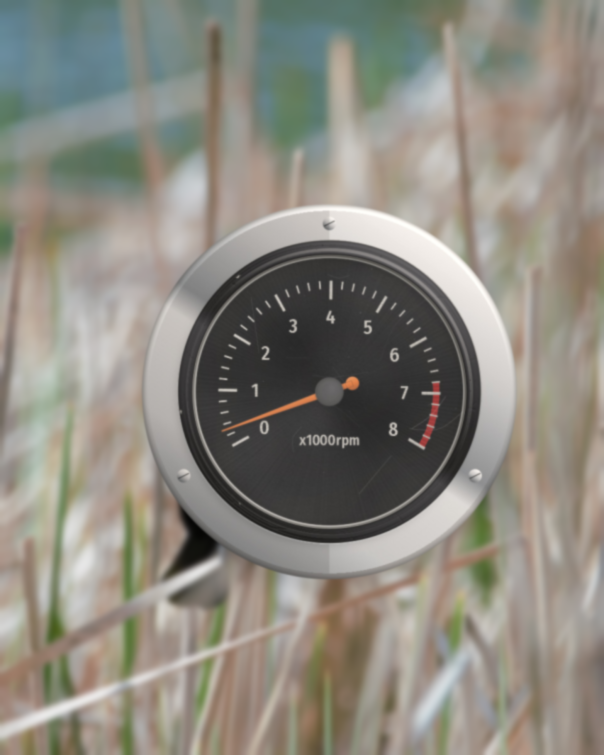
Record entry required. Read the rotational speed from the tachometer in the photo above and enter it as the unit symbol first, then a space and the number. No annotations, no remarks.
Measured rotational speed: rpm 300
